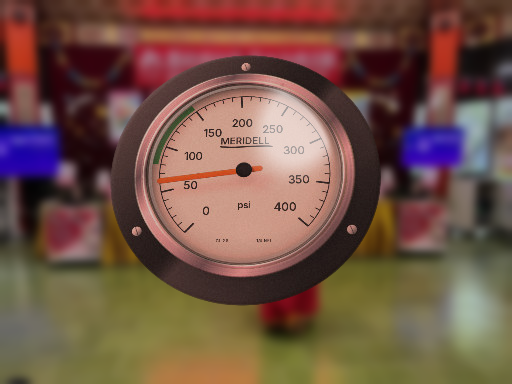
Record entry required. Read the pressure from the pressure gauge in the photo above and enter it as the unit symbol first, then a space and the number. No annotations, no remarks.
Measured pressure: psi 60
